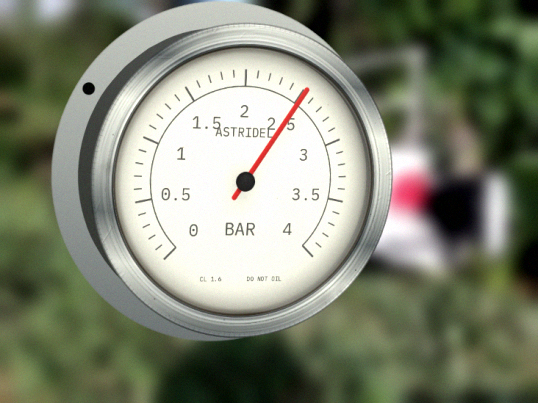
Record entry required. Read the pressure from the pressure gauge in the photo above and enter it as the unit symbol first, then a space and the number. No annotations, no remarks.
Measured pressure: bar 2.5
